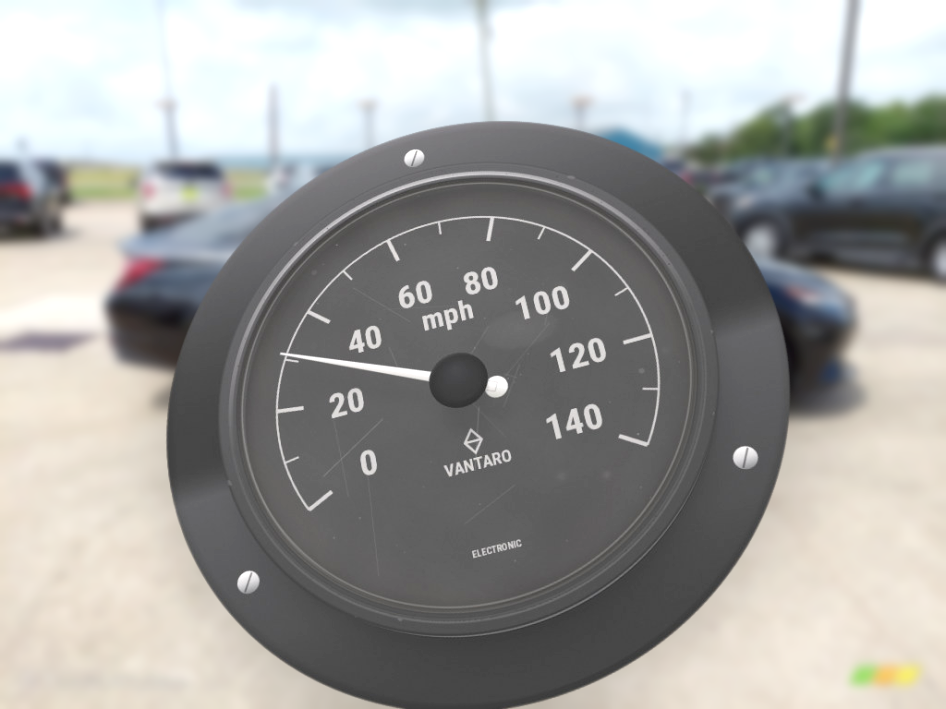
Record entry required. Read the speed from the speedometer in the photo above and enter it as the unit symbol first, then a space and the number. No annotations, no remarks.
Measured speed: mph 30
